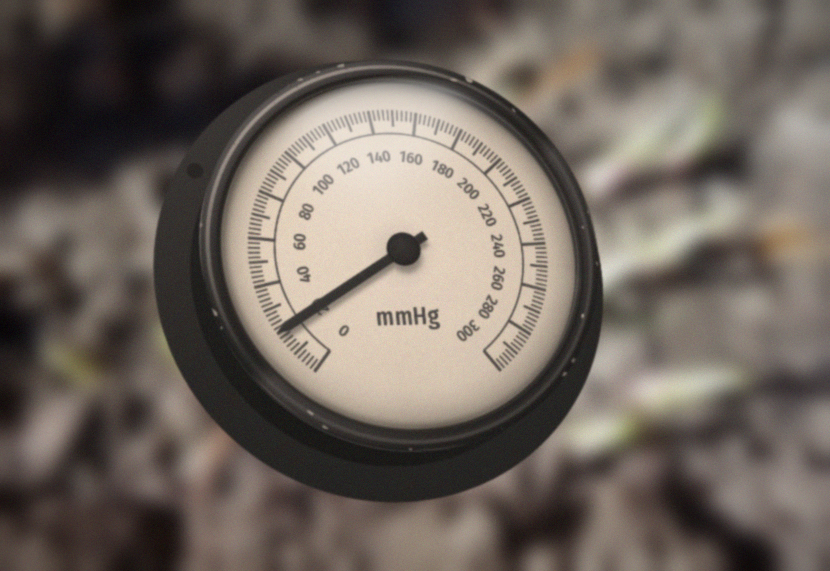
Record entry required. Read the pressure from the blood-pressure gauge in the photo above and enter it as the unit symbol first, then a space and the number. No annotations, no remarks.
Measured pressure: mmHg 20
